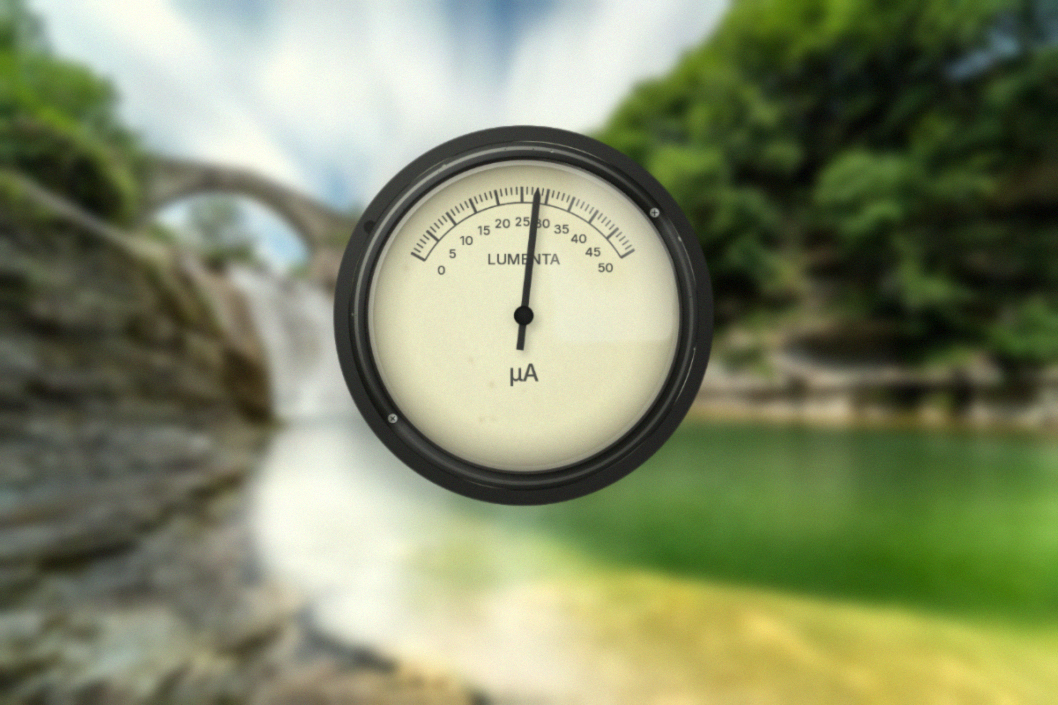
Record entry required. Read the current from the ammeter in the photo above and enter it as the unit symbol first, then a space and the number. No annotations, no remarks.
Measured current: µA 28
